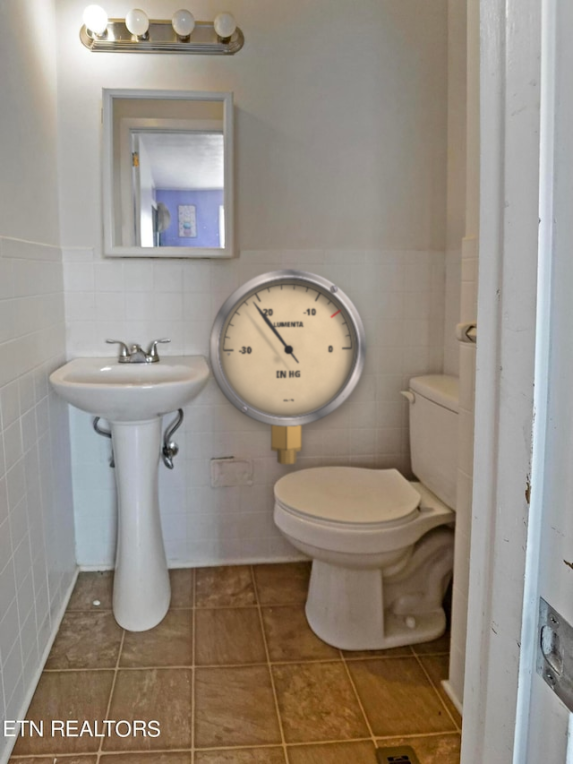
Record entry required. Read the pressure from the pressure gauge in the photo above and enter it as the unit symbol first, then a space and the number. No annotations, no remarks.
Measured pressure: inHg -21
